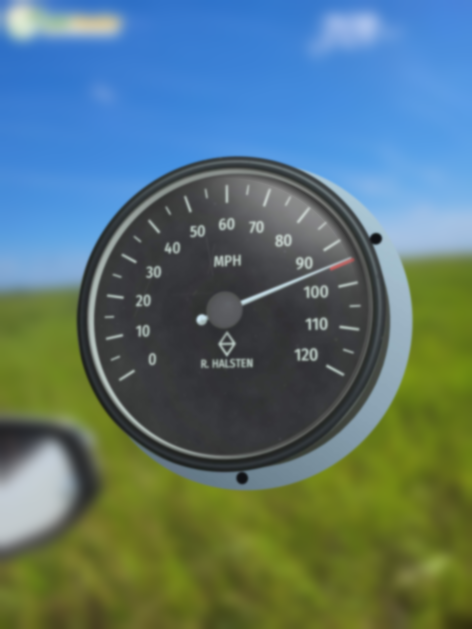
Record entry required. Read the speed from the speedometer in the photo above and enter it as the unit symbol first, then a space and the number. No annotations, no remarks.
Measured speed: mph 95
